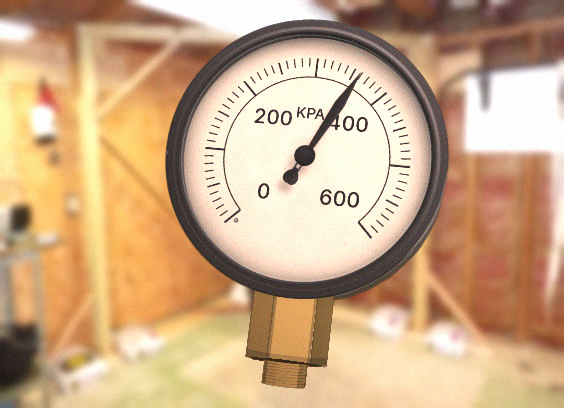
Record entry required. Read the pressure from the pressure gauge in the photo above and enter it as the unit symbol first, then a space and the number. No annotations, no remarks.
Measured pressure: kPa 360
